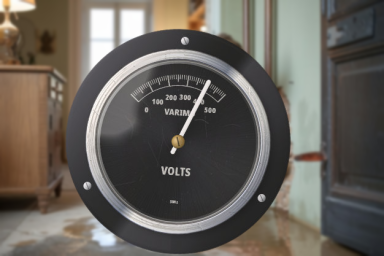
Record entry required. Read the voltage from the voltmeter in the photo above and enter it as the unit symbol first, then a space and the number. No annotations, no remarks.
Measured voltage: V 400
